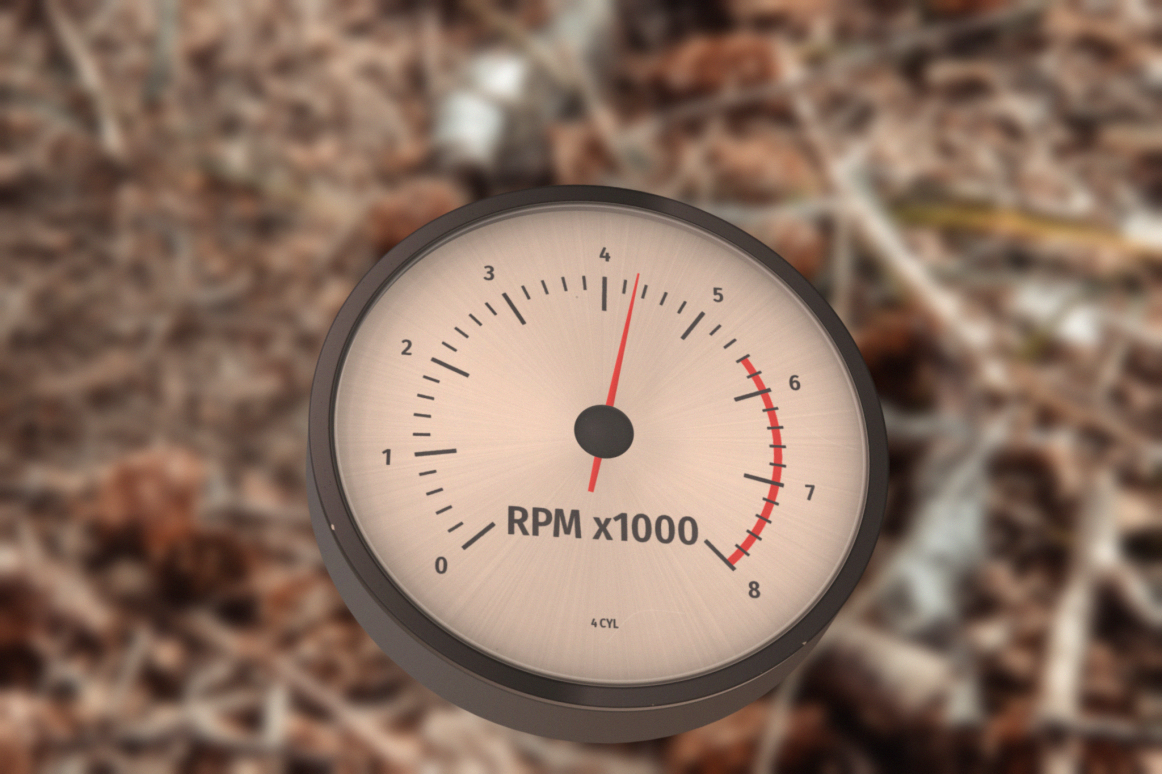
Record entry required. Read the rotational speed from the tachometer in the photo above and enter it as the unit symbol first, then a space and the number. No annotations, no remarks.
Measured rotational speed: rpm 4300
